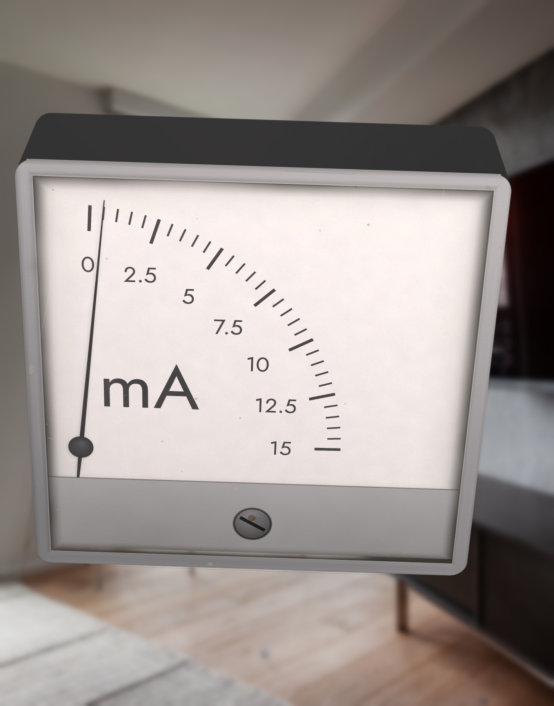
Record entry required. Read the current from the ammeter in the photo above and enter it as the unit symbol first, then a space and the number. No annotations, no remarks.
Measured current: mA 0.5
